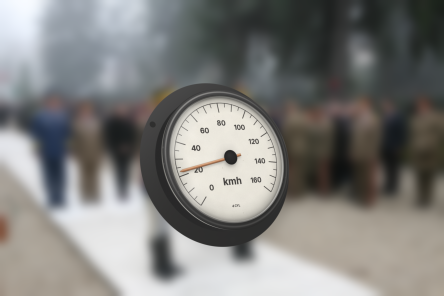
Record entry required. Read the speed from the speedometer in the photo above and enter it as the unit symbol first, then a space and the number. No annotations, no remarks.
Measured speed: km/h 22.5
